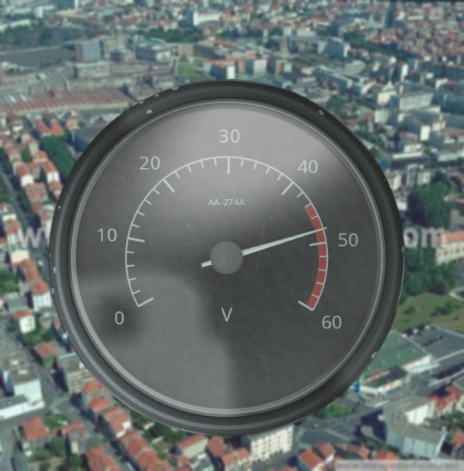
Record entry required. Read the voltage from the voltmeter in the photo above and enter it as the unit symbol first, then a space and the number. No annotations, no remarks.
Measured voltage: V 48
